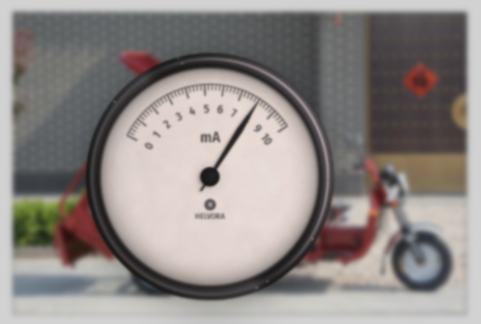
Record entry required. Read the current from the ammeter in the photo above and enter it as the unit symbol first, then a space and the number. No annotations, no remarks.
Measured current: mA 8
